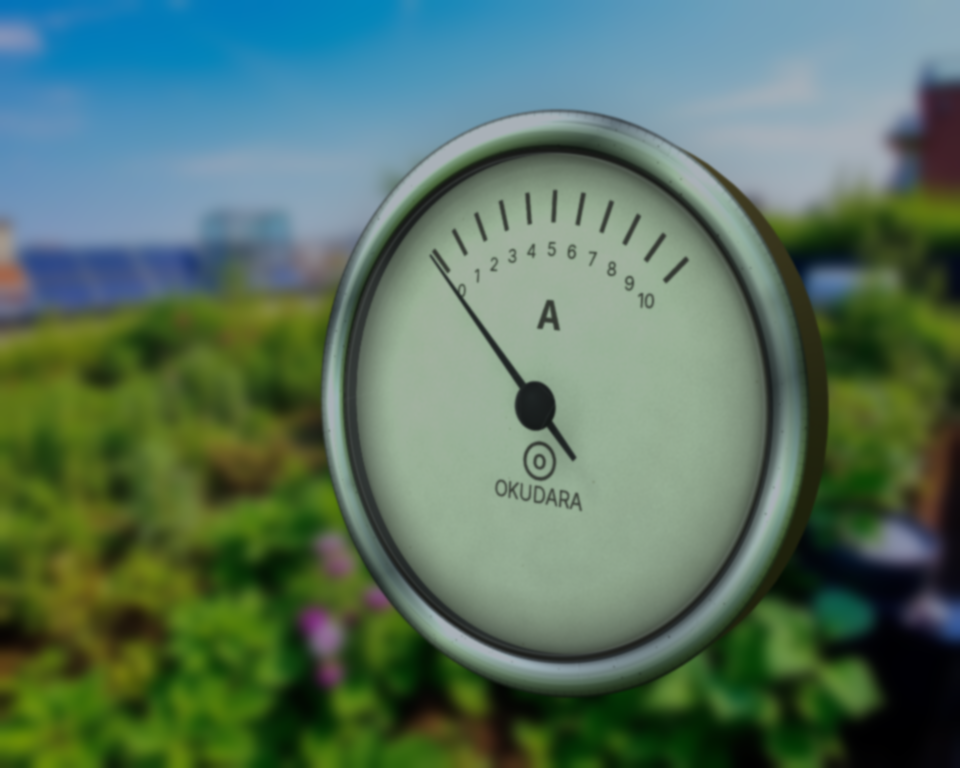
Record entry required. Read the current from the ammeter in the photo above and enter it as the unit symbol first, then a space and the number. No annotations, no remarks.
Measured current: A 0
